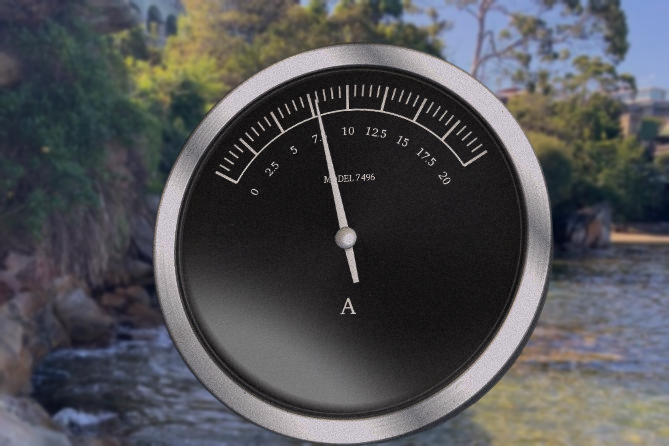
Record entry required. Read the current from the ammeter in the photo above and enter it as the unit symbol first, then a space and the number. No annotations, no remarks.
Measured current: A 8
